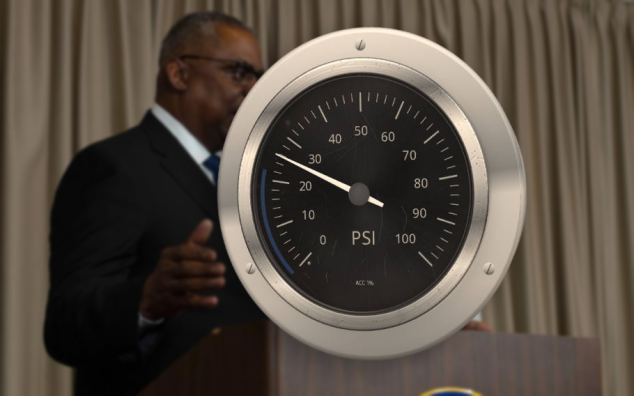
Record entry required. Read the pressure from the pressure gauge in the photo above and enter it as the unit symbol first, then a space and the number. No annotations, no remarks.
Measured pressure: psi 26
